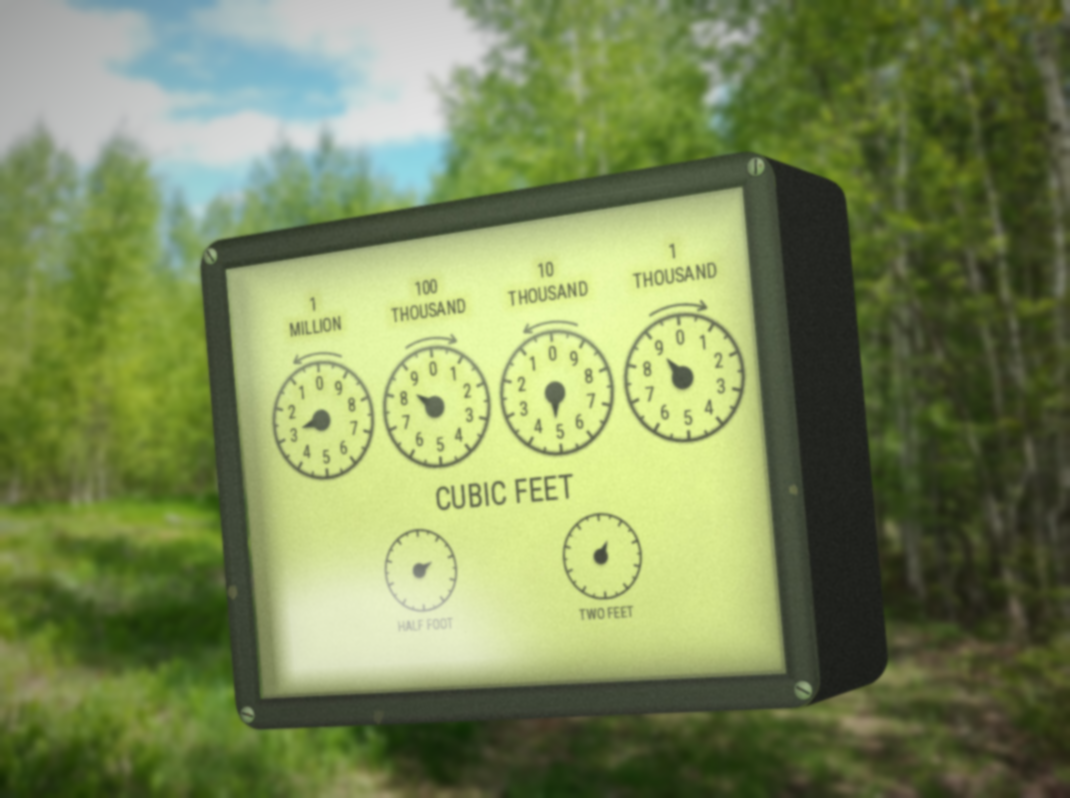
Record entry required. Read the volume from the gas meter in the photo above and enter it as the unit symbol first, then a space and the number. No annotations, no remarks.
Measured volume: ft³ 284900
